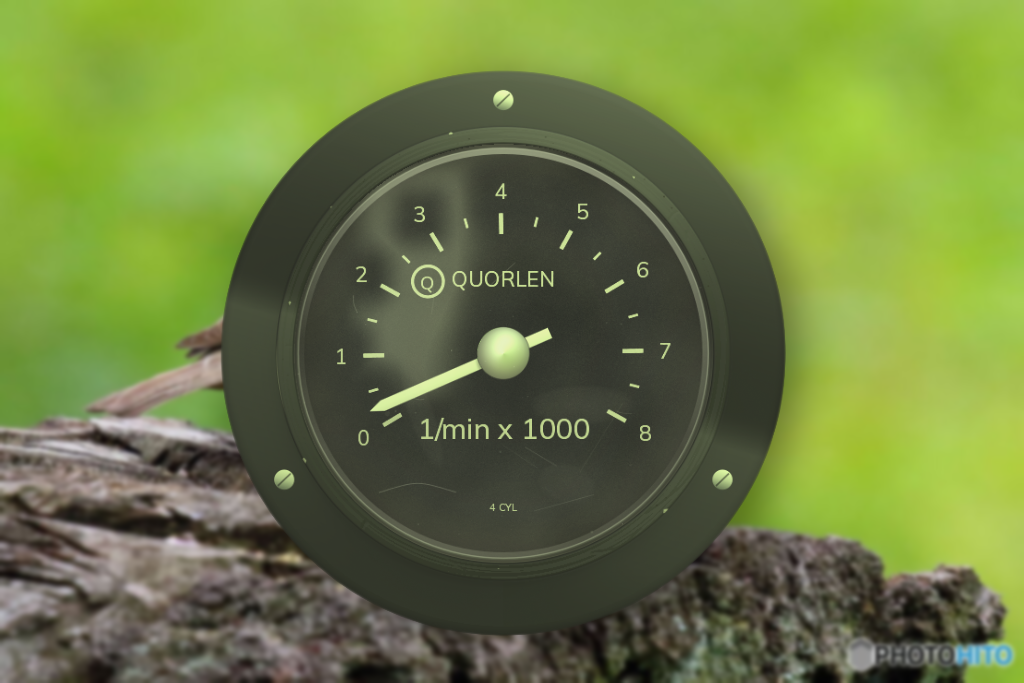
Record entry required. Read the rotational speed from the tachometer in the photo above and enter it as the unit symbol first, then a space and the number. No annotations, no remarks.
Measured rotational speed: rpm 250
